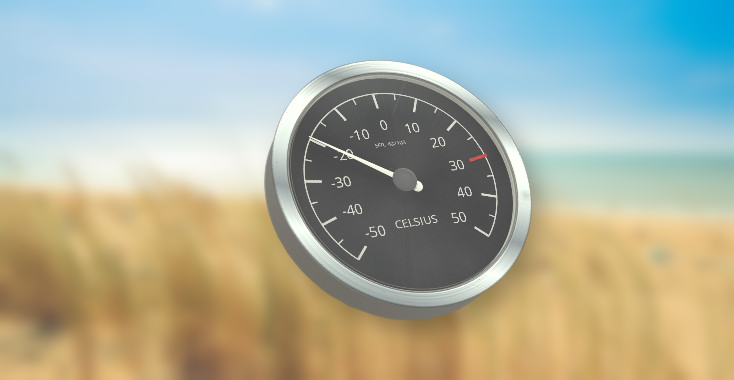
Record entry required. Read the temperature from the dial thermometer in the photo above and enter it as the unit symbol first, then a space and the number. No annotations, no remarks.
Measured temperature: °C -20
